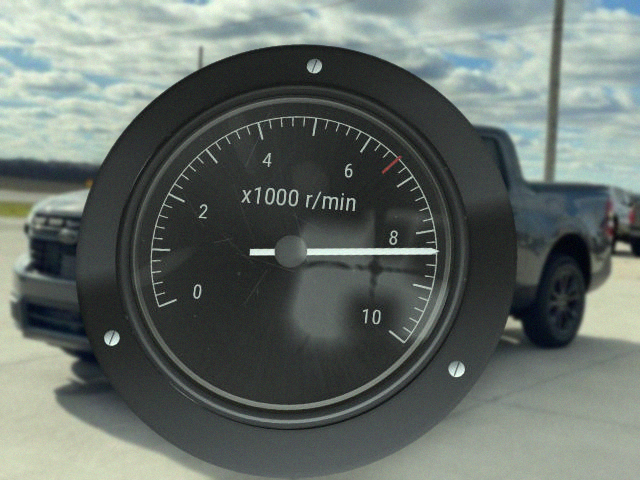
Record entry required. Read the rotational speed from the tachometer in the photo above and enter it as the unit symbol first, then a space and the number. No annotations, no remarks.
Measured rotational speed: rpm 8400
